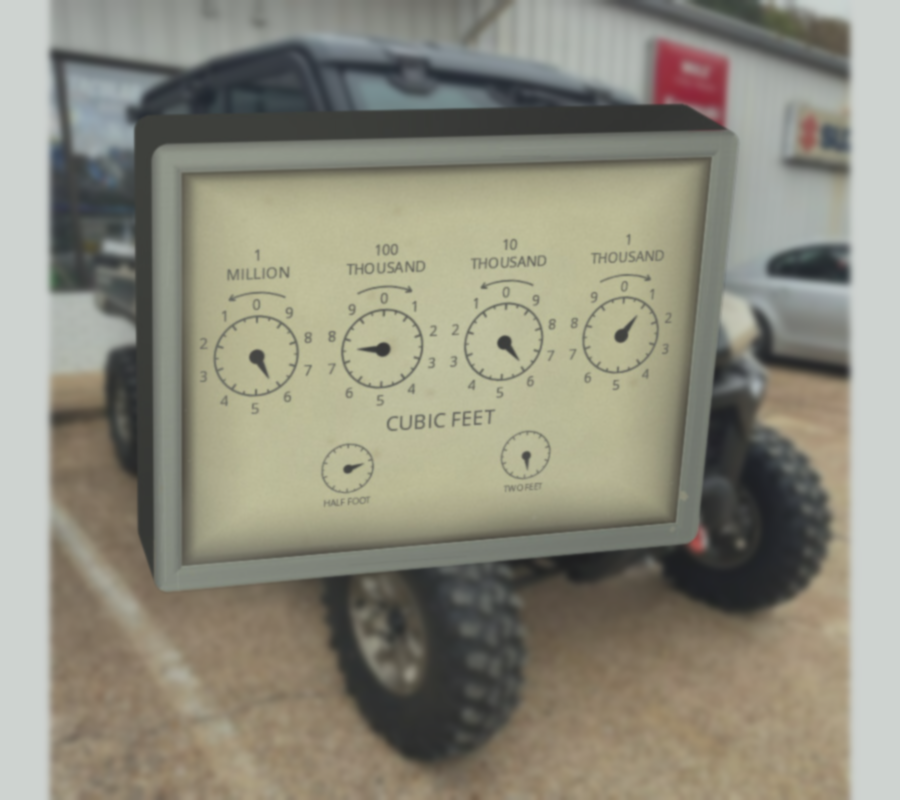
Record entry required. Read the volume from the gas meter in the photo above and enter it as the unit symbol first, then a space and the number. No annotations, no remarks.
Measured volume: ft³ 576100
